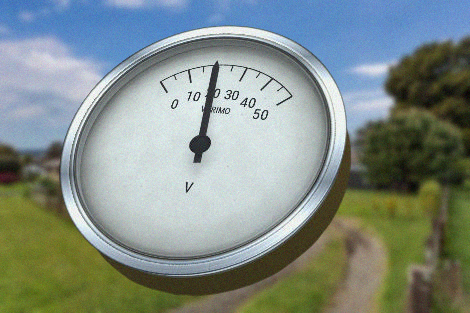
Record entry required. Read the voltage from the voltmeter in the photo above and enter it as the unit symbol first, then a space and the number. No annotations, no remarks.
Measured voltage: V 20
